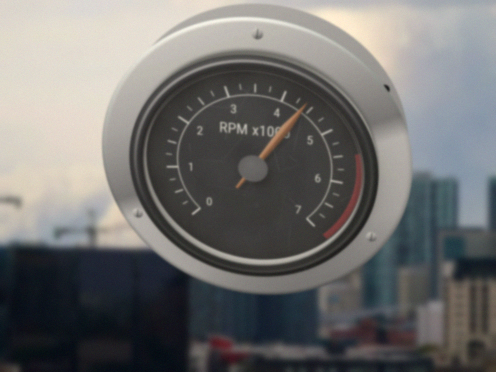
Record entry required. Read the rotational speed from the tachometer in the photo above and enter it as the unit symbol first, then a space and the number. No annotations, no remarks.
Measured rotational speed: rpm 4375
